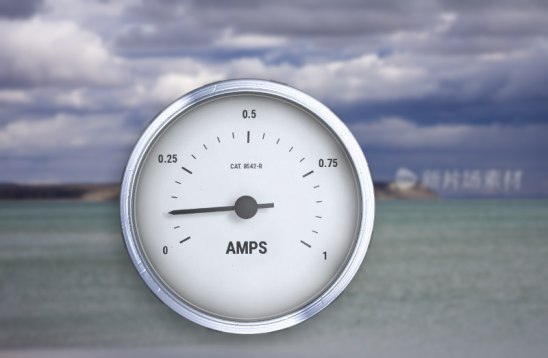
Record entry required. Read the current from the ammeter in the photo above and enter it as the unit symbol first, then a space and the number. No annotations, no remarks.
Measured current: A 0.1
